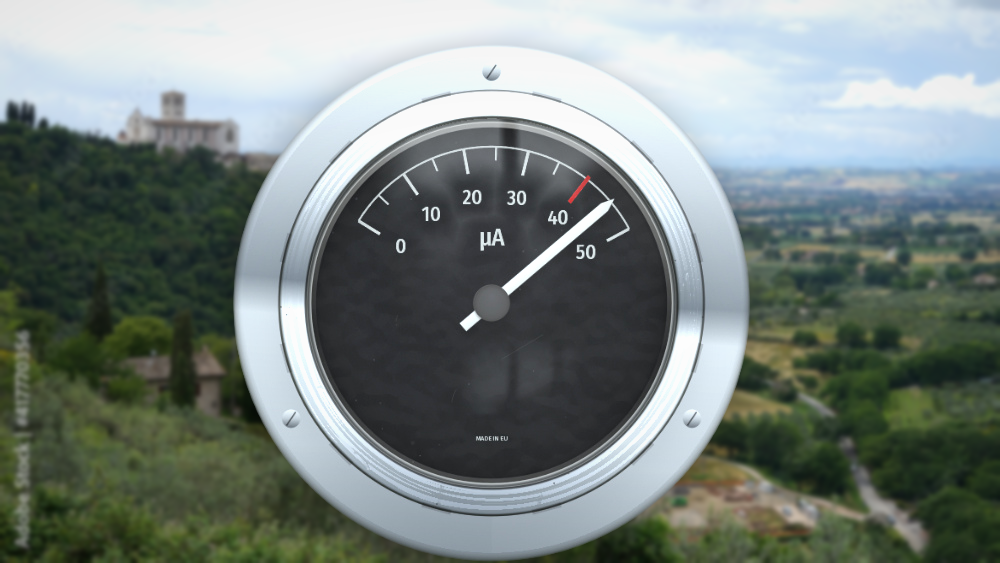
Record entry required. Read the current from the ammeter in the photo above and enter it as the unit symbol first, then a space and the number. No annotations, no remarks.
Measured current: µA 45
